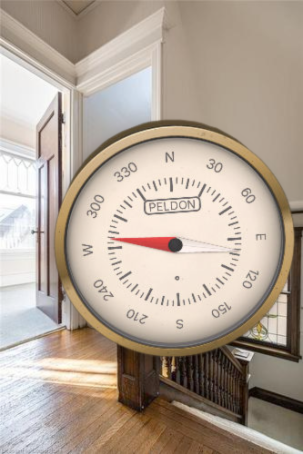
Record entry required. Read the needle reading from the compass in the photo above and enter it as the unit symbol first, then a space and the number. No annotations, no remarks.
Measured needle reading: ° 280
